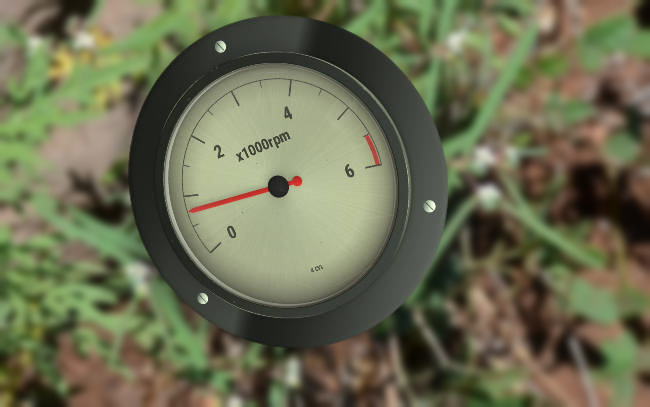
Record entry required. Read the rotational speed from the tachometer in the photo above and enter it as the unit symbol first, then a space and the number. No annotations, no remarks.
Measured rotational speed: rpm 750
